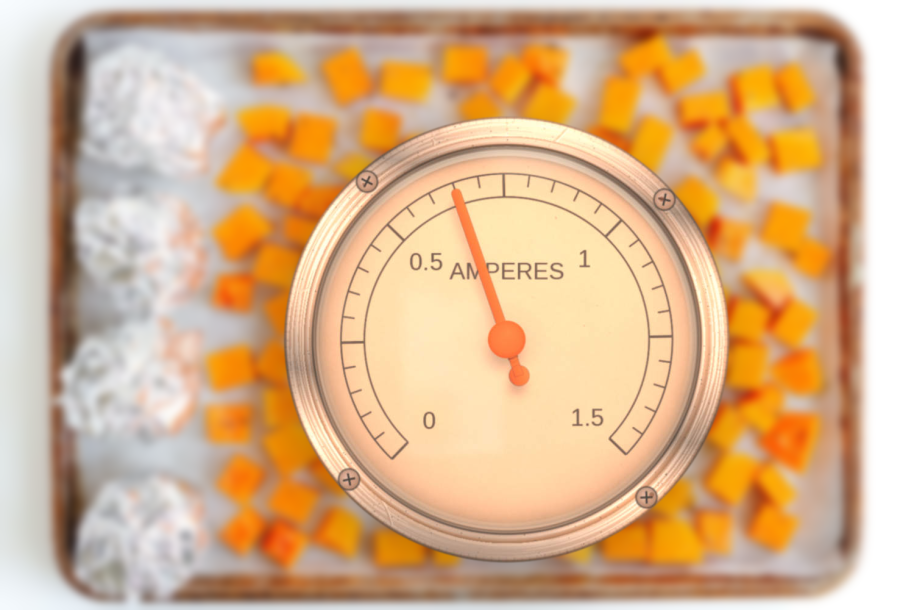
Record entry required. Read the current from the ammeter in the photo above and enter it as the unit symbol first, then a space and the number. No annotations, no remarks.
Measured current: A 0.65
